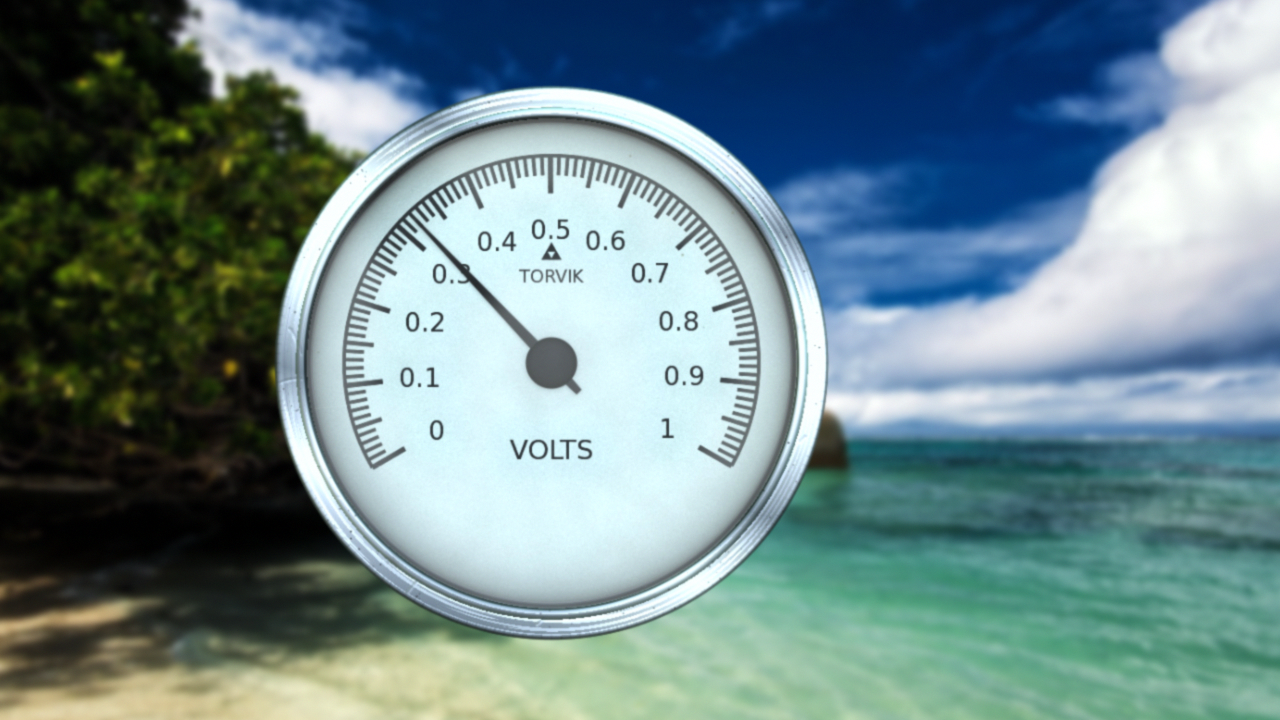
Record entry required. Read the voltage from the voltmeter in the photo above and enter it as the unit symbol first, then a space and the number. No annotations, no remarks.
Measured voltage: V 0.32
